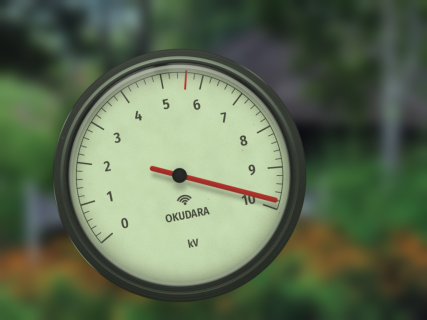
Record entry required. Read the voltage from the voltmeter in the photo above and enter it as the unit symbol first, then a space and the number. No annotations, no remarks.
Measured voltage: kV 9.8
